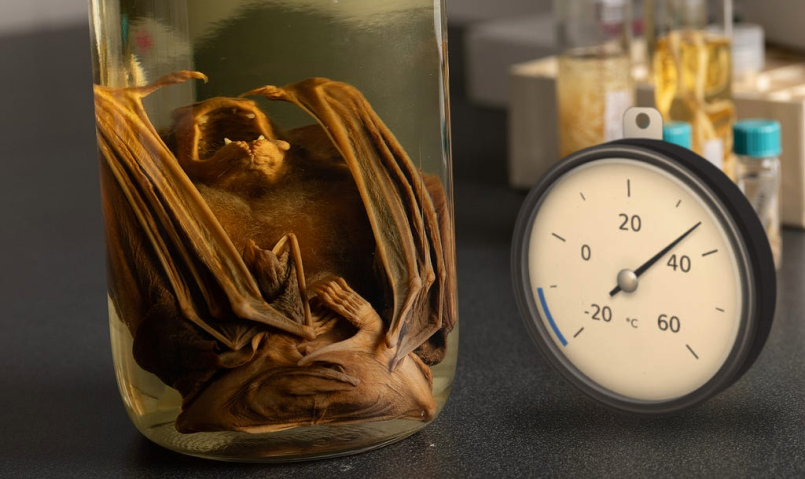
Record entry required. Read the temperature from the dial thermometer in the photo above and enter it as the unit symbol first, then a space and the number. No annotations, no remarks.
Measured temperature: °C 35
